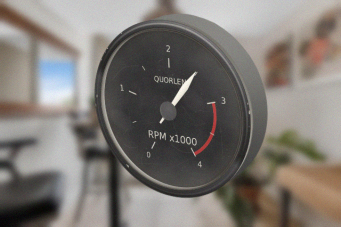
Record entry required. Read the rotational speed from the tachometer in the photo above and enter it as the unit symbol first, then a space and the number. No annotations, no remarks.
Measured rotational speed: rpm 2500
